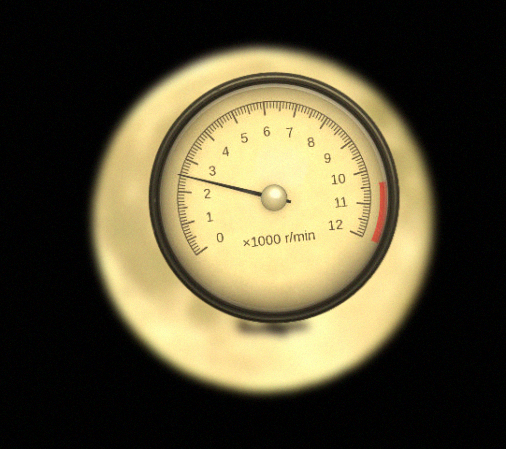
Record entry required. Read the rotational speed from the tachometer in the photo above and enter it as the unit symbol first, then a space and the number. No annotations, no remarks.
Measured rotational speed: rpm 2500
